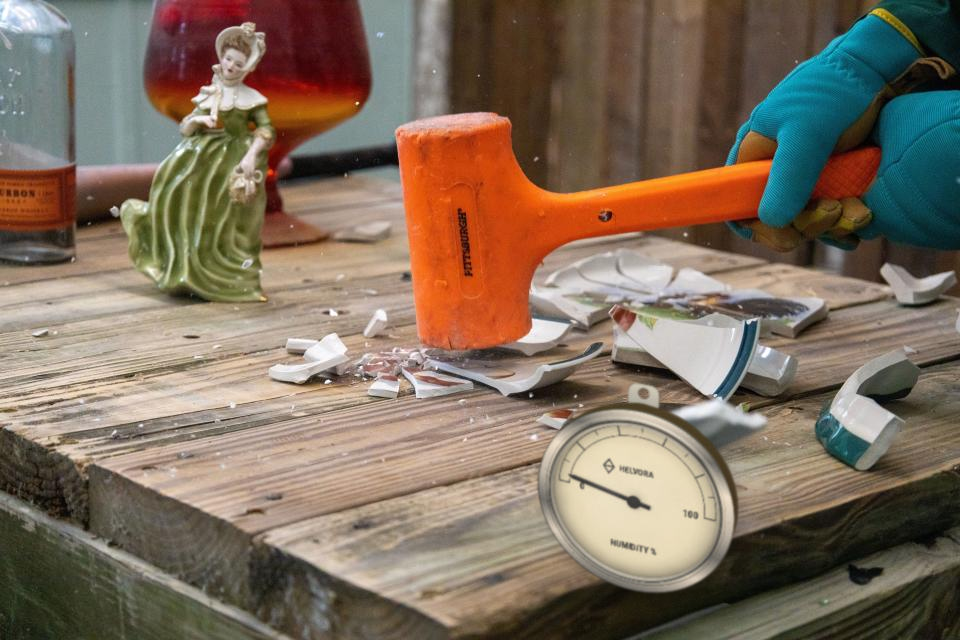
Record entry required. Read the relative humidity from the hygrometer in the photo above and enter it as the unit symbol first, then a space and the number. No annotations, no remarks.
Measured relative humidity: % 5
